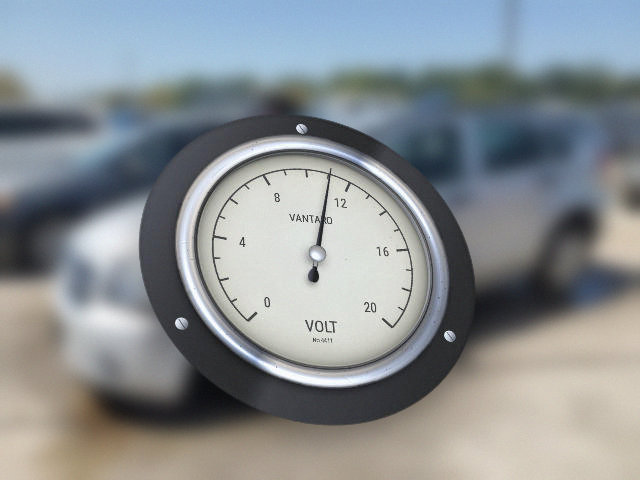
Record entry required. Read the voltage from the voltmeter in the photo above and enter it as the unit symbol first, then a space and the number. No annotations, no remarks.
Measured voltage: V 11
